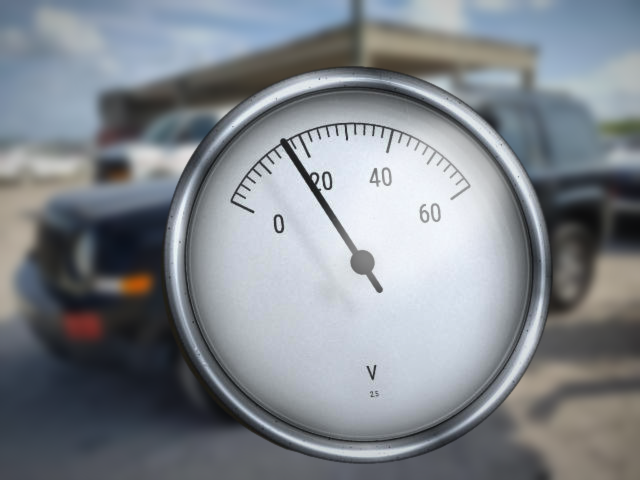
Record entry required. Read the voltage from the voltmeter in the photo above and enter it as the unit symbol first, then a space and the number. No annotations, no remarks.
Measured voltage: V 16
